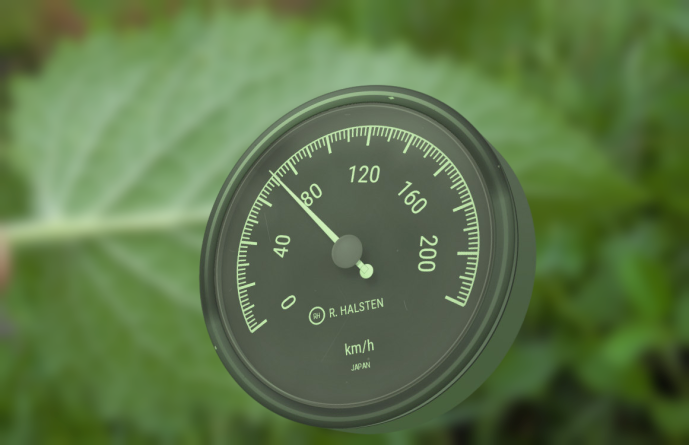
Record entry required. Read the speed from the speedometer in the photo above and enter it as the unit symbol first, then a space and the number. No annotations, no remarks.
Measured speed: km/h 72
